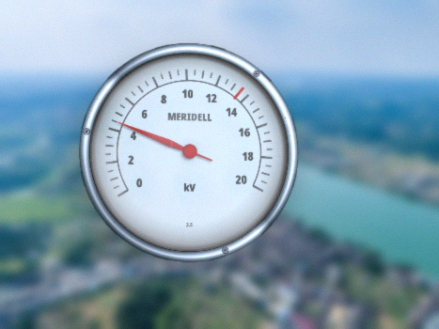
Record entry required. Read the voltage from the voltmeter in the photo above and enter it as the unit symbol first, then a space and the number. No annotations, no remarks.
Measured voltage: kV 4.5
